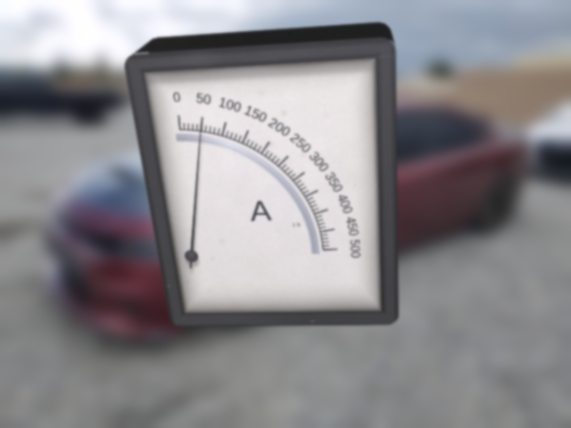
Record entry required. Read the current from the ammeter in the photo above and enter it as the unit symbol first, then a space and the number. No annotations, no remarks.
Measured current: A 50
